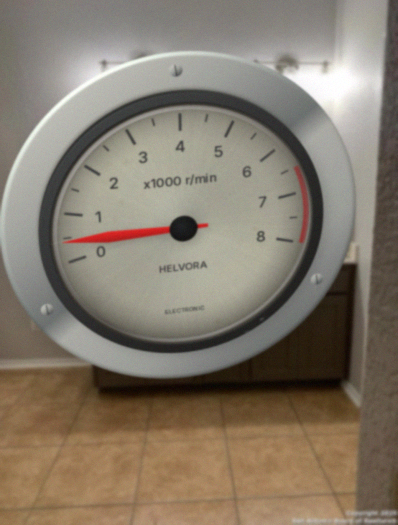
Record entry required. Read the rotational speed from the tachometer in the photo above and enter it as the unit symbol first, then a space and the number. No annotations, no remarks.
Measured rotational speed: rpm 500
